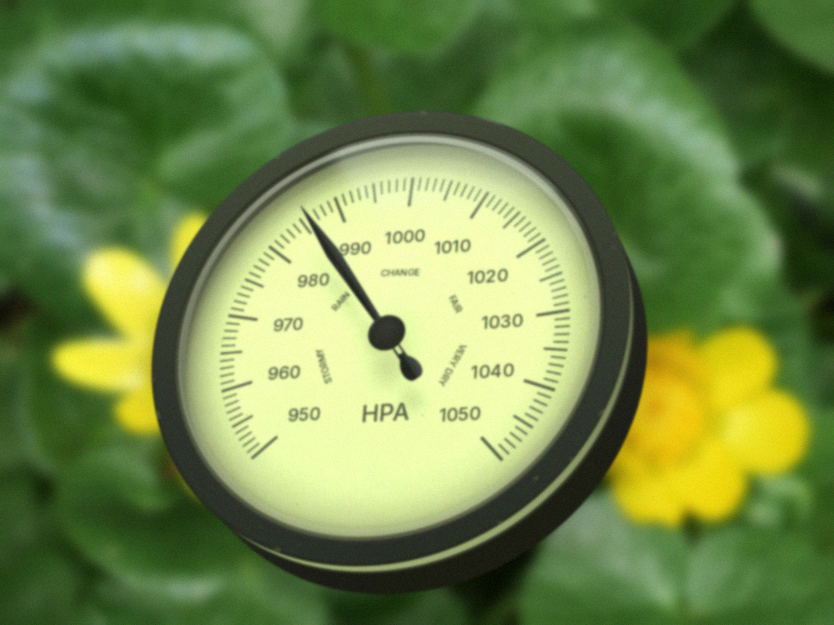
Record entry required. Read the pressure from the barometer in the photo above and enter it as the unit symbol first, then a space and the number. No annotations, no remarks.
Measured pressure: hPa 986
